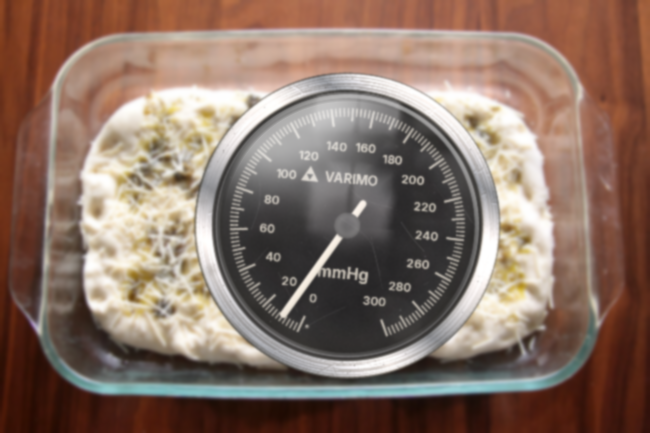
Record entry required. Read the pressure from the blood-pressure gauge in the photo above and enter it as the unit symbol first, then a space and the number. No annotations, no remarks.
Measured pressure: mmHg 10
